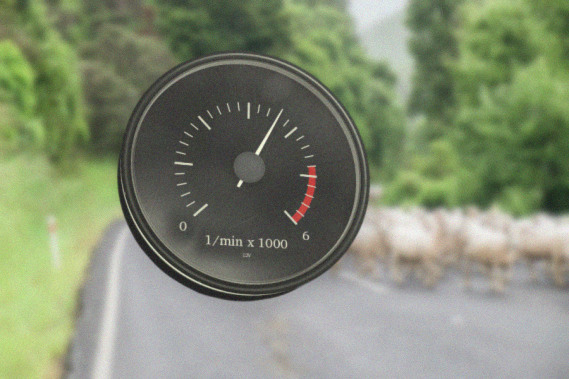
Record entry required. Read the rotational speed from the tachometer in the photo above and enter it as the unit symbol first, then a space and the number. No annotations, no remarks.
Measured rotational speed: rpm 3600
